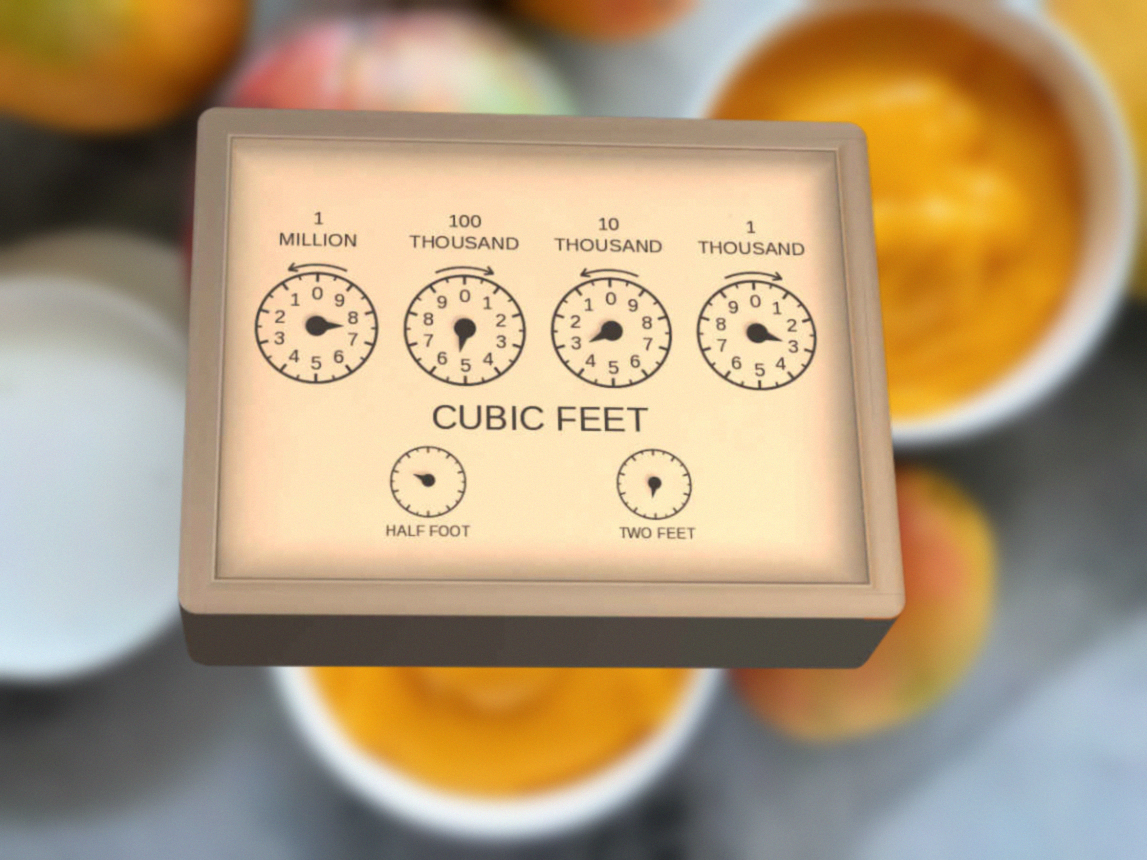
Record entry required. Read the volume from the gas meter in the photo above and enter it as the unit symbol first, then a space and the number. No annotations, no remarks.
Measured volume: ft³ 753300
